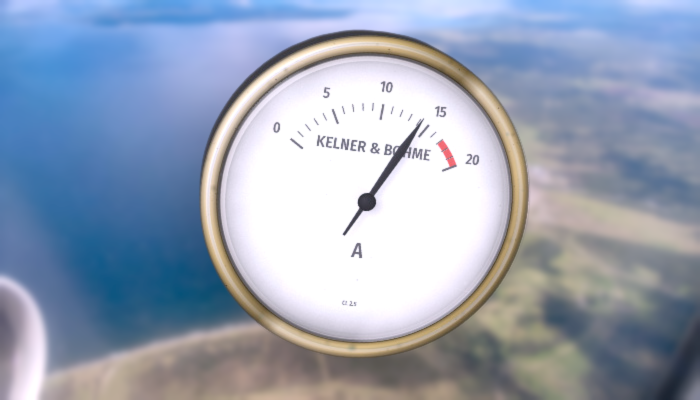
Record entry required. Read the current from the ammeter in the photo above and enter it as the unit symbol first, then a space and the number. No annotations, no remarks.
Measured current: A 14
